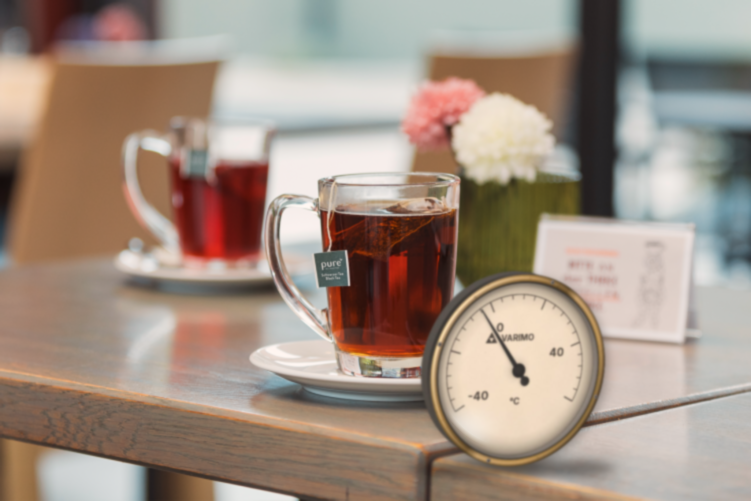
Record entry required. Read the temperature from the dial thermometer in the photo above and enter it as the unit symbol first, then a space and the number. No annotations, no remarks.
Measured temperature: °C -4
